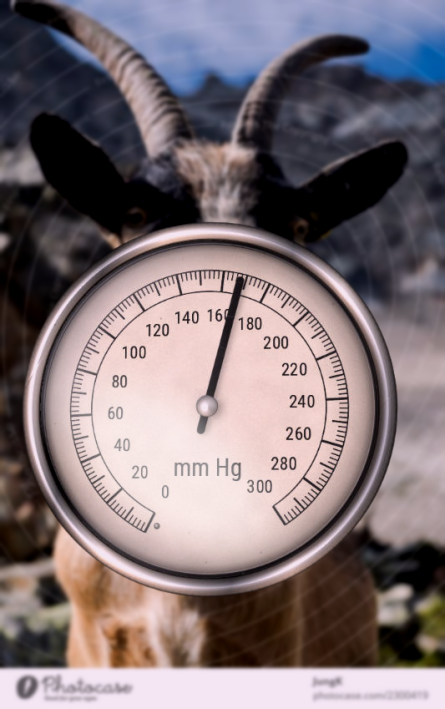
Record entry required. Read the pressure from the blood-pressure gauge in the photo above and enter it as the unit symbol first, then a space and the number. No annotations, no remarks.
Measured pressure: mmHg 168
